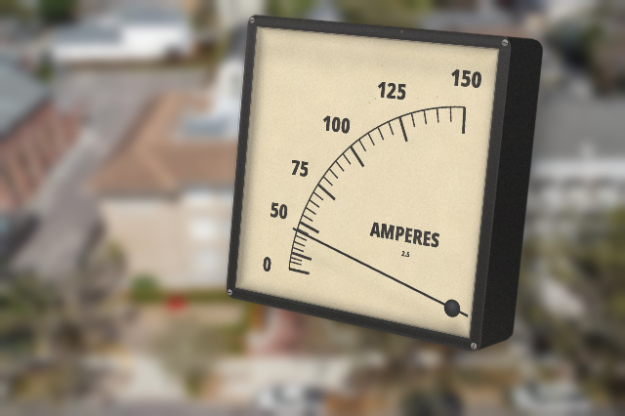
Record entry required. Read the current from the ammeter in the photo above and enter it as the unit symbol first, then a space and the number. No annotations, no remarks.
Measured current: A 45
